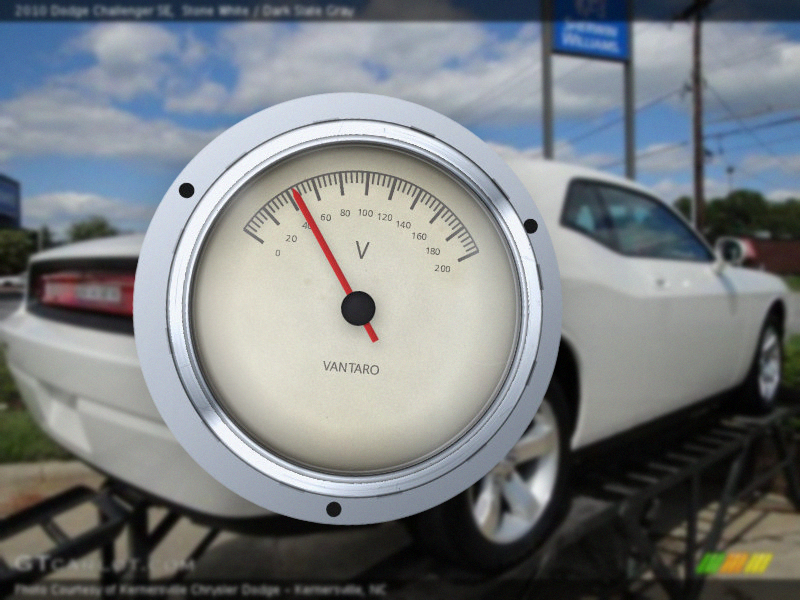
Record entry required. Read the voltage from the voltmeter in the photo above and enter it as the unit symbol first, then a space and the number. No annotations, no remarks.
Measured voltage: V 44
